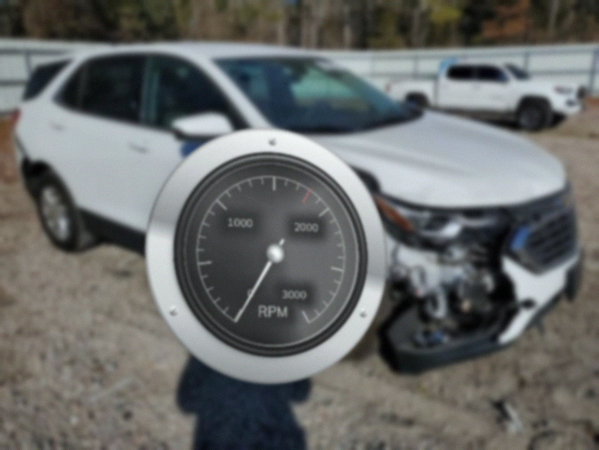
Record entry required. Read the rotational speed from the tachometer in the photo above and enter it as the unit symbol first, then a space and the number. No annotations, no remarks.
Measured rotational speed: rpm 0
